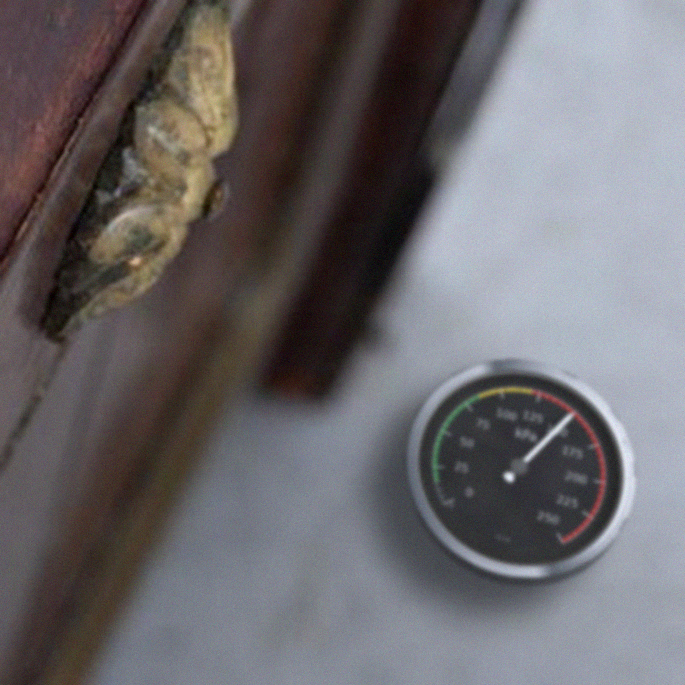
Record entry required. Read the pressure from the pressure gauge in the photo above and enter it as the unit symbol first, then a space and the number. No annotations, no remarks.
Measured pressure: kPa 150
